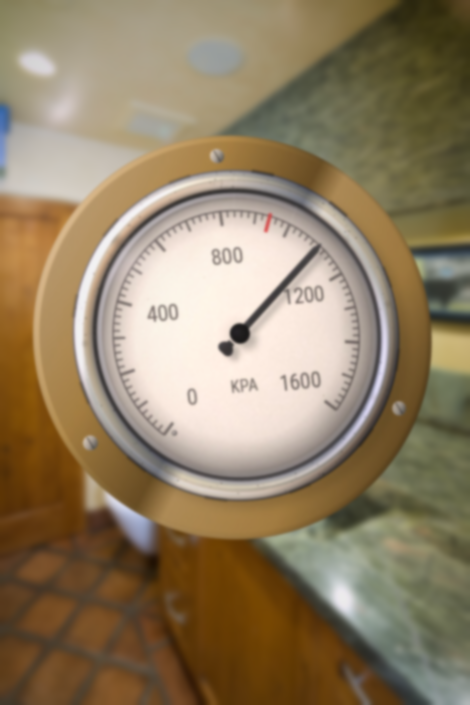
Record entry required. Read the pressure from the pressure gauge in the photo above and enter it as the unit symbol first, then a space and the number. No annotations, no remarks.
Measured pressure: kPa 1100
